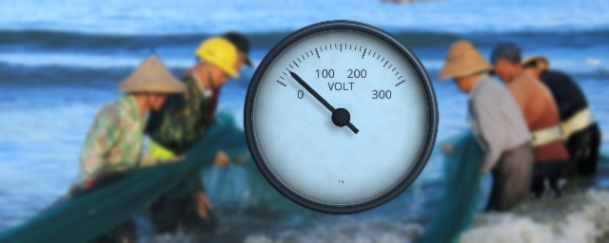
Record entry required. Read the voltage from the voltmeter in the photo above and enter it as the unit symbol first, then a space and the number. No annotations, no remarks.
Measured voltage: V 30
